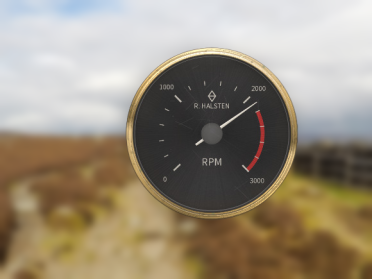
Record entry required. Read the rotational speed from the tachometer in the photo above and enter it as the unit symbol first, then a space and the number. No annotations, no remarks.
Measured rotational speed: rpm 2100
